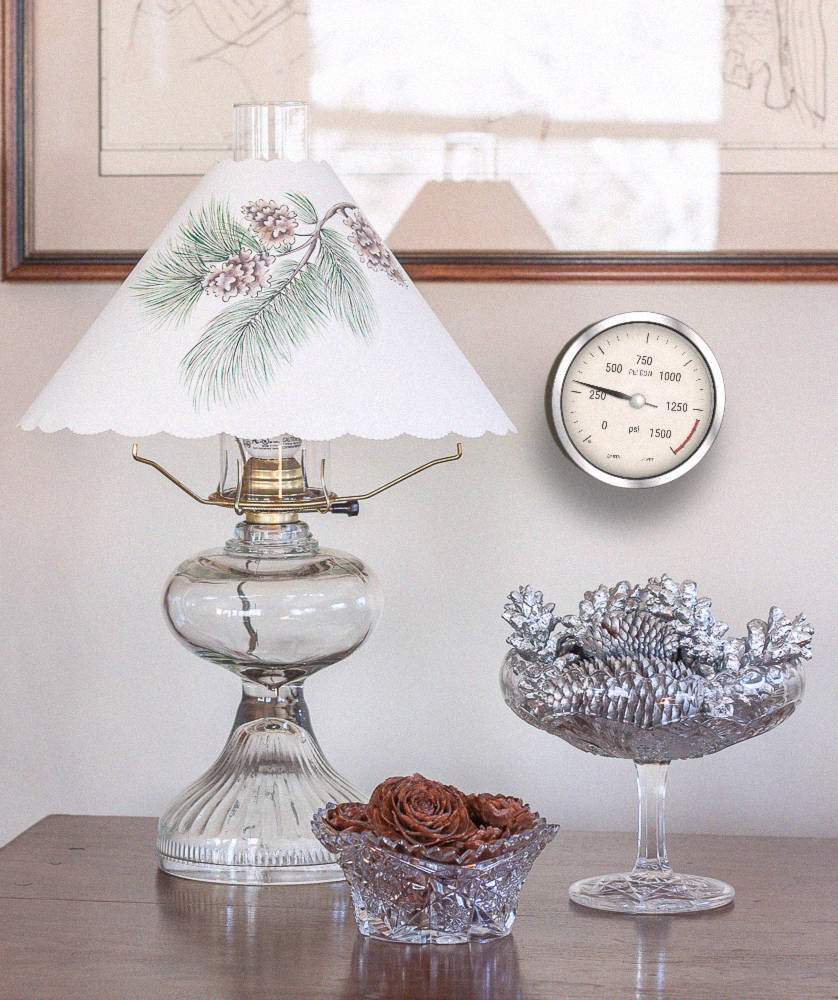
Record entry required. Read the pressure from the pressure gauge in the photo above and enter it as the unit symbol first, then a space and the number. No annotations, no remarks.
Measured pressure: psi 300
